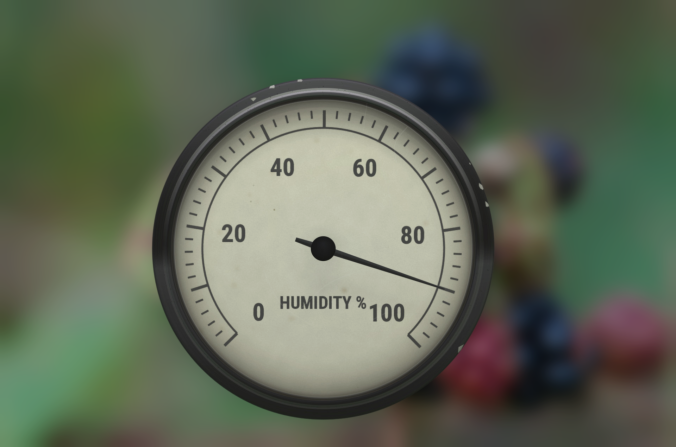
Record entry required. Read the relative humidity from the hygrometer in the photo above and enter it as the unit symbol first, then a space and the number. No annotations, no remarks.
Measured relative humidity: % 90
